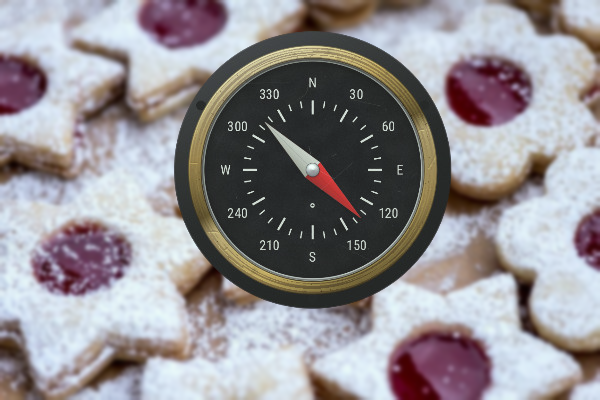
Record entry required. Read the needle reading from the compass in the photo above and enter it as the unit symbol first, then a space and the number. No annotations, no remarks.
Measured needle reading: ° 135
